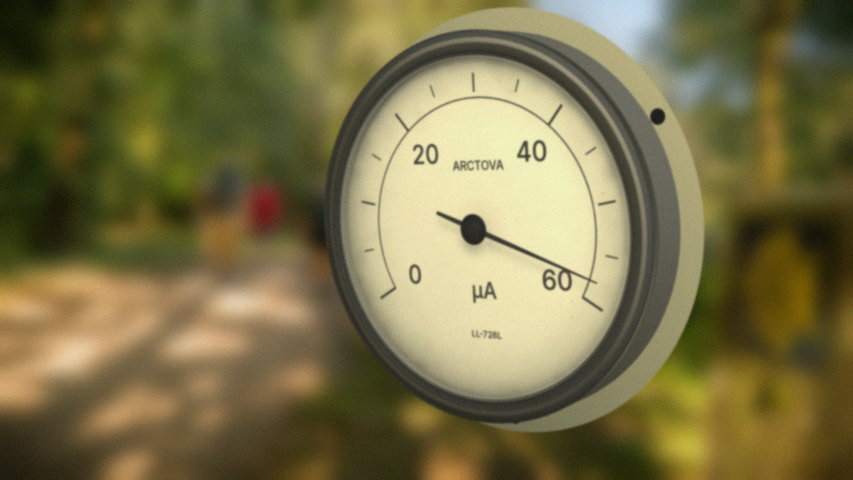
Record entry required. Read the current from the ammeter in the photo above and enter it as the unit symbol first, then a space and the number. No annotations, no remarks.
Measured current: µA 57.5
